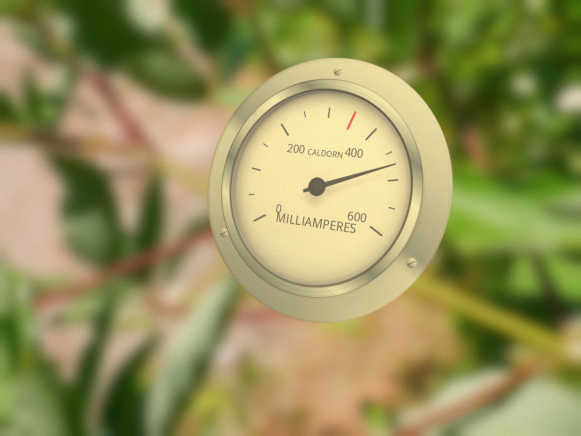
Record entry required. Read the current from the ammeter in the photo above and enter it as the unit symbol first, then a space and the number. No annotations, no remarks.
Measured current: mA 475
